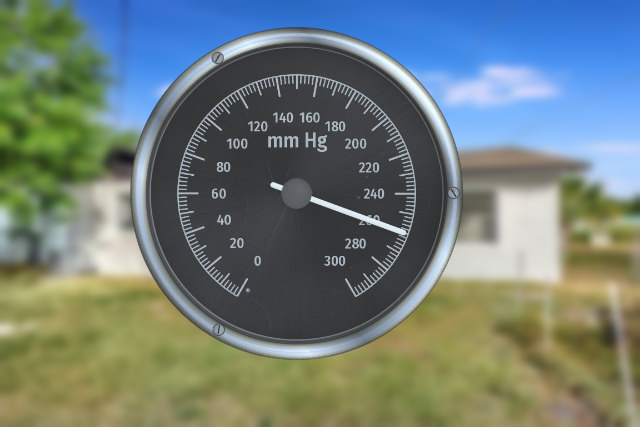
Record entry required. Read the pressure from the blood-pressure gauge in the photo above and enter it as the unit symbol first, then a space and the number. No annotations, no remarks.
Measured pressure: mmHg 260
